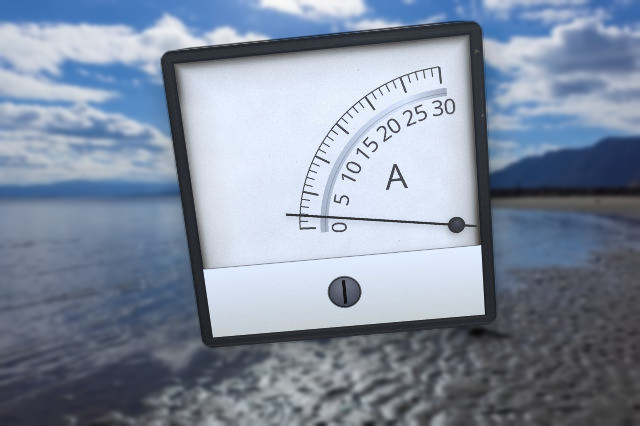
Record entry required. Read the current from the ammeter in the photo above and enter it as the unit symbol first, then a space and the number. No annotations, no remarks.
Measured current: A 2
